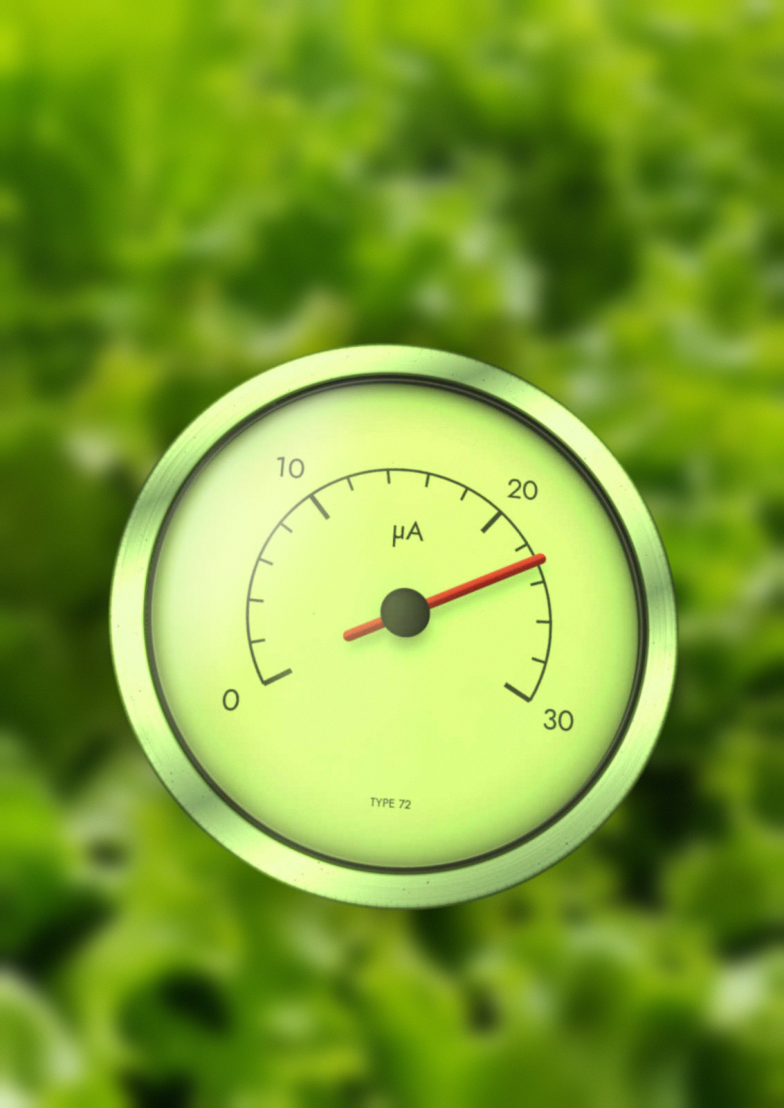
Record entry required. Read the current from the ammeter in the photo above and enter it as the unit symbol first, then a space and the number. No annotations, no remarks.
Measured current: µA 23
